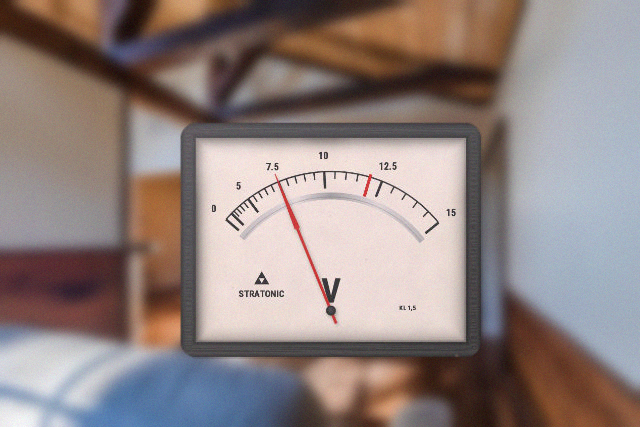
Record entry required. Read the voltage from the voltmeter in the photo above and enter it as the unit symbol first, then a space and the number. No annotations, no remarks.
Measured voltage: V 7.5
